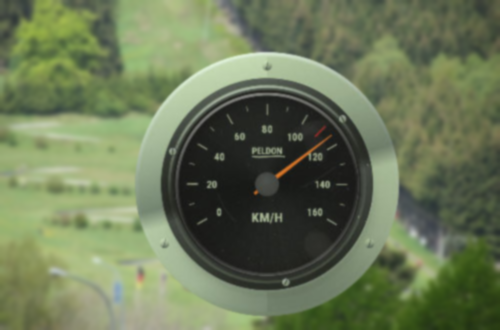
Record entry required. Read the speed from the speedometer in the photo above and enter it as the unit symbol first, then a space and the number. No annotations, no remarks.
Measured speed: km/h 115
